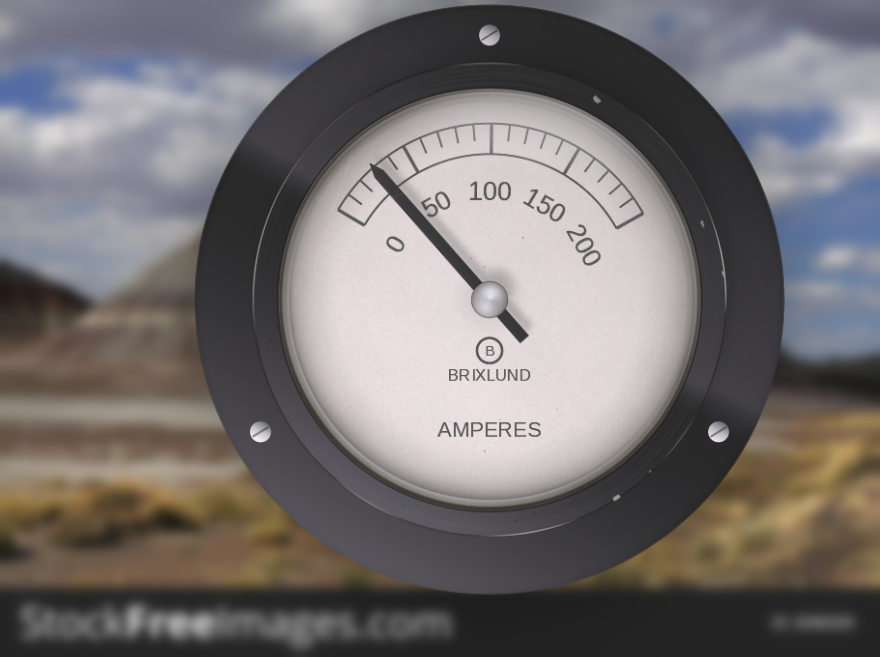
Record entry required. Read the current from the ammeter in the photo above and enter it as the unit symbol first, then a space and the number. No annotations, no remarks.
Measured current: A 30
